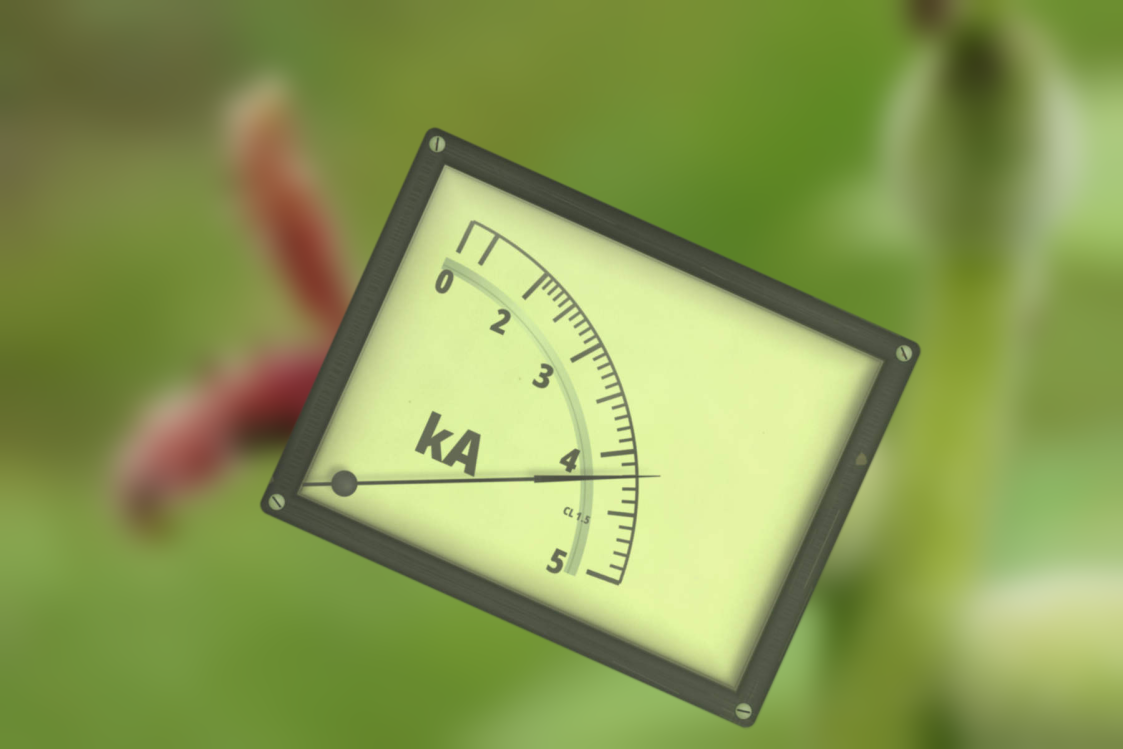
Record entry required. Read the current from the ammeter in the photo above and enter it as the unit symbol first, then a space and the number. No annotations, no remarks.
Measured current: kA 4.2
